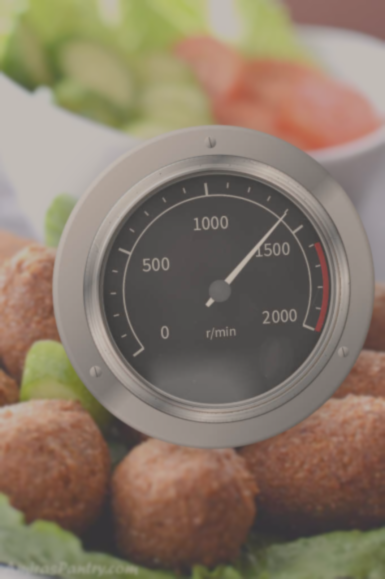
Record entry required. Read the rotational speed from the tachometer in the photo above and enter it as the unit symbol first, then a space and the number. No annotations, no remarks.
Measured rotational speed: rpm 1400
